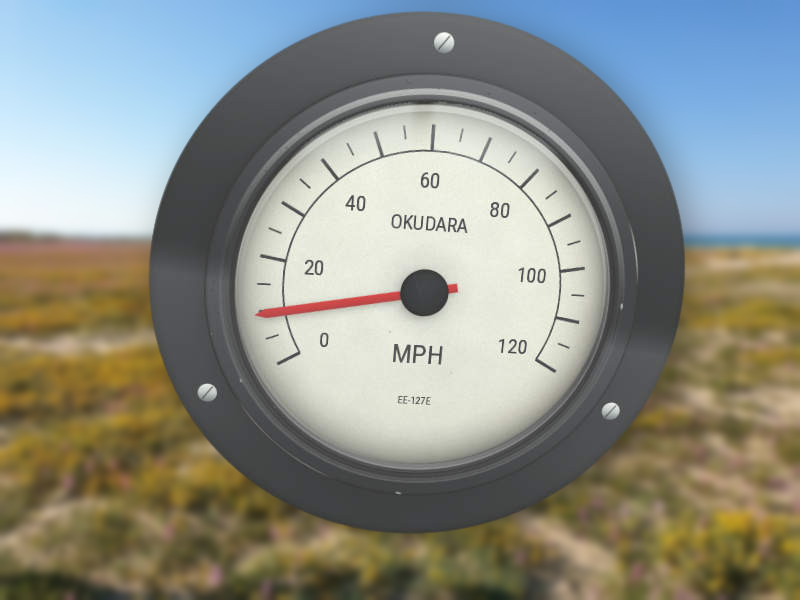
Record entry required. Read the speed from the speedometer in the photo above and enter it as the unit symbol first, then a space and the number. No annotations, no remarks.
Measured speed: mph 10
